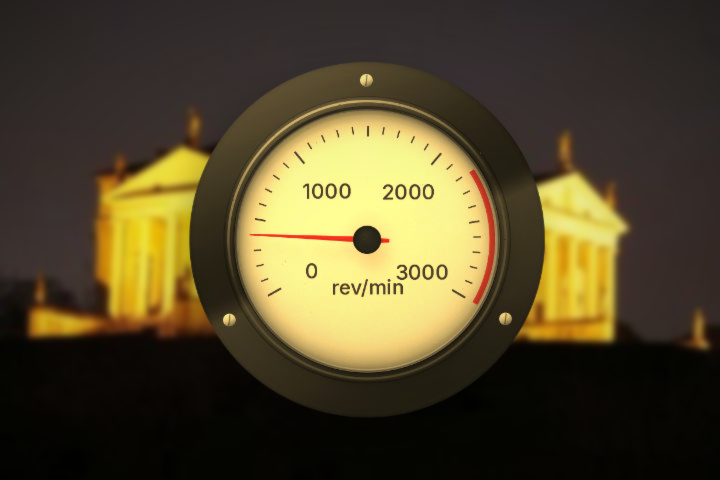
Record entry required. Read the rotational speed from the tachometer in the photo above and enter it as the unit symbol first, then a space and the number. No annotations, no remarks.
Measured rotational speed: rpm 400
